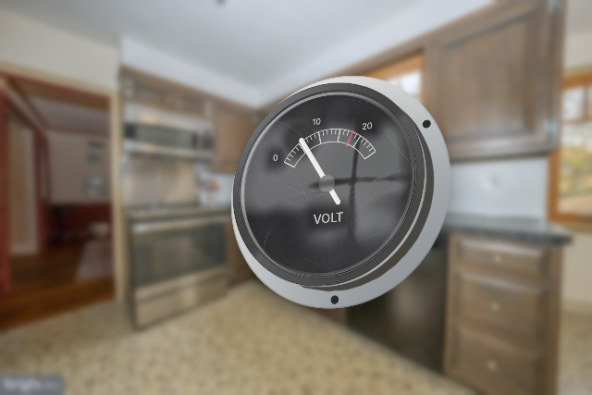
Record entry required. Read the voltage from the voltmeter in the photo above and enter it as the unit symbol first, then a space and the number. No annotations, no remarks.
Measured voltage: V 6
